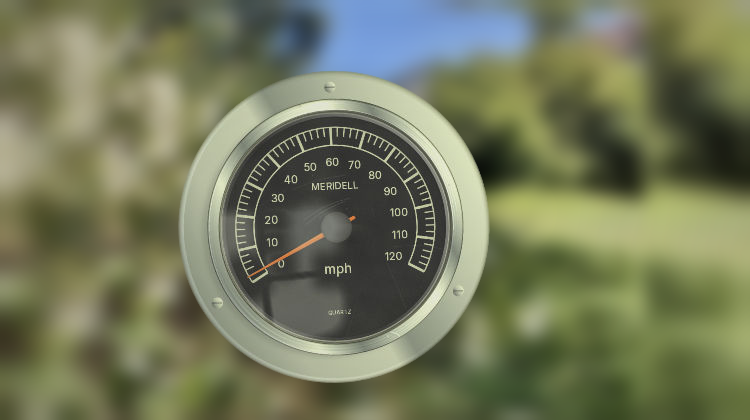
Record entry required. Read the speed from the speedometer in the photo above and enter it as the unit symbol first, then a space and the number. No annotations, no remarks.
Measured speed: mph 2
